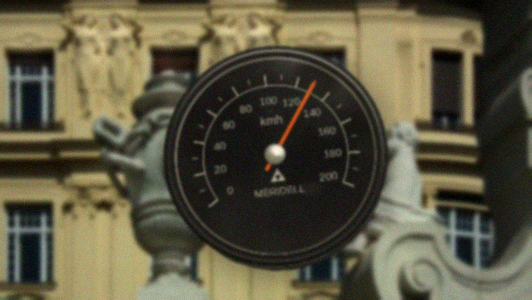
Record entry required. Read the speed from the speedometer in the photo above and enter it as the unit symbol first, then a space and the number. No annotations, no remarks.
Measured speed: km/h 130
